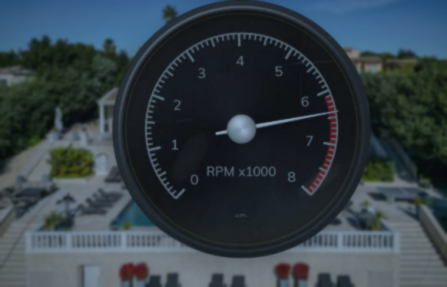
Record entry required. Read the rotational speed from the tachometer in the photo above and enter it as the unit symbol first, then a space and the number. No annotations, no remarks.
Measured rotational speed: rpm 6400
